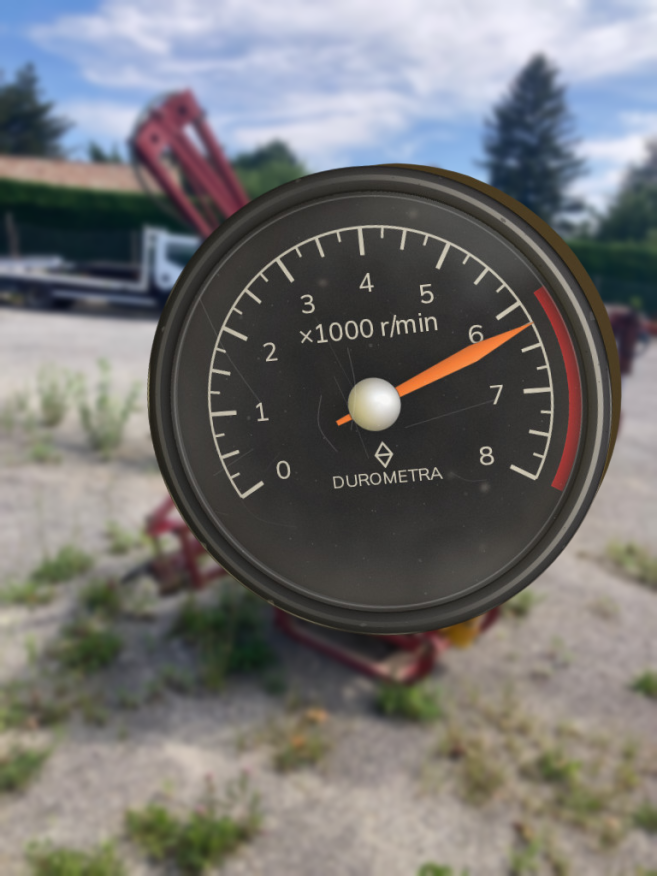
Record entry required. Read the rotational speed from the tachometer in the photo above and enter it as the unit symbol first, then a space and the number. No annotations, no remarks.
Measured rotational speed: rpm 6250
